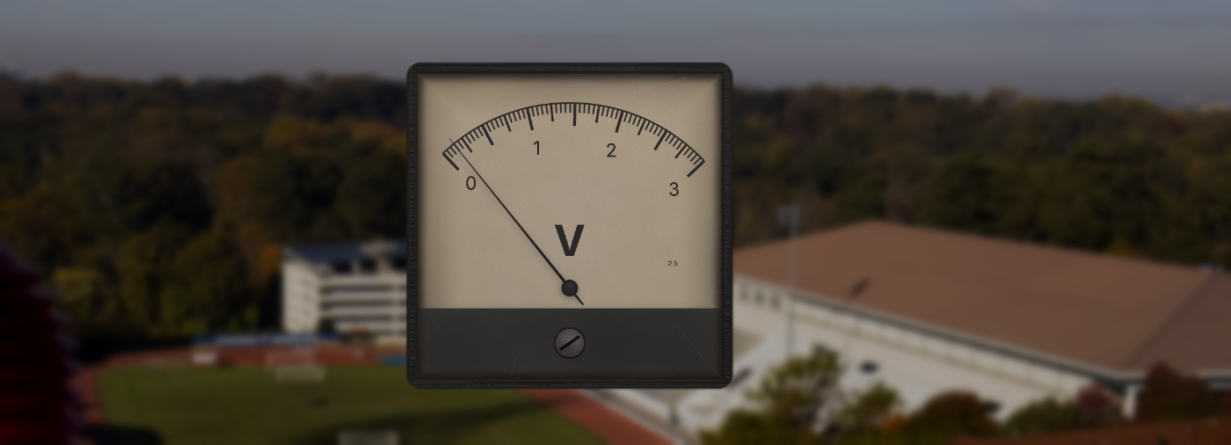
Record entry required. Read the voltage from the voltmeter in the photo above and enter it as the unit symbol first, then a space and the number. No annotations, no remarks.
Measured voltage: V 0.15
